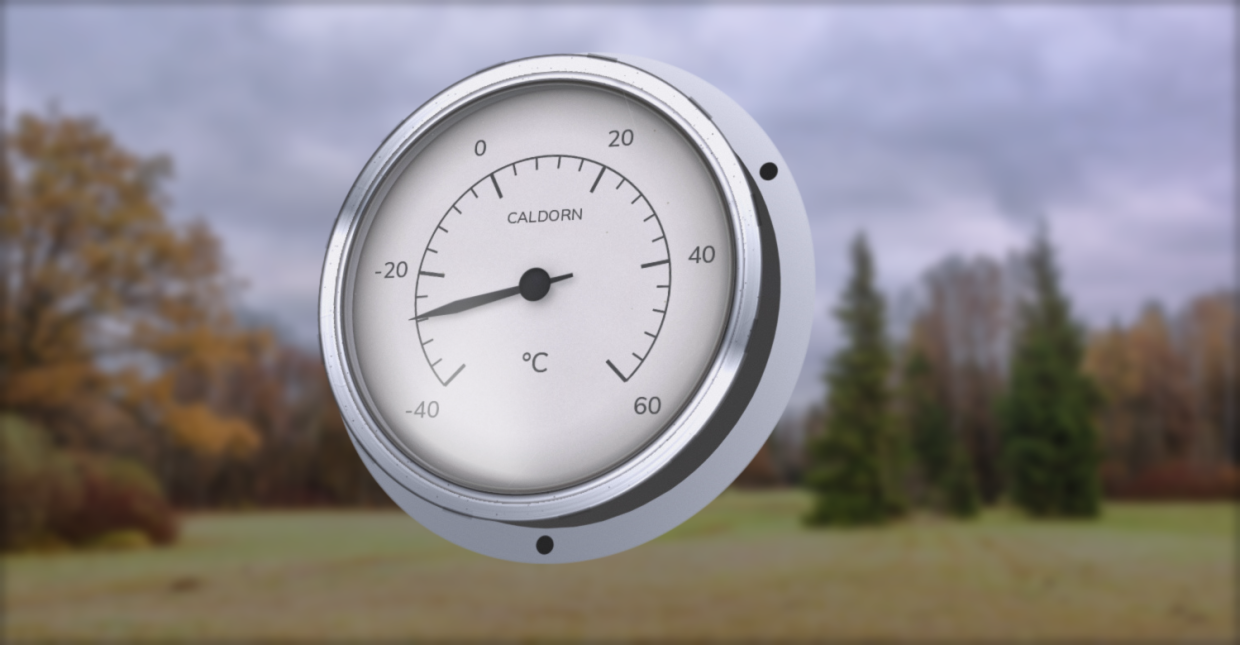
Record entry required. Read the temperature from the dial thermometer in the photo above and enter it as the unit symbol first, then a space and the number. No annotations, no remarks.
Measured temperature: °C -28
